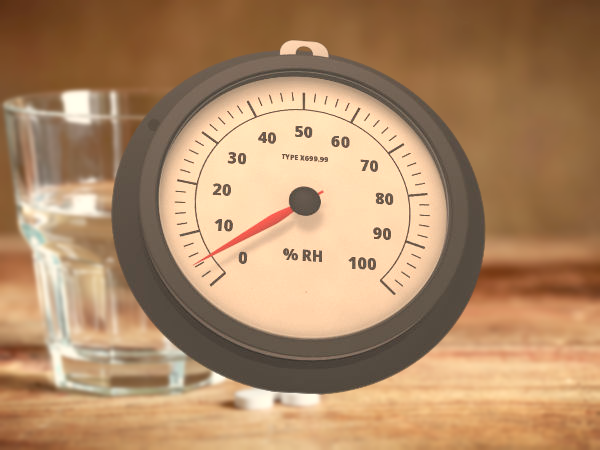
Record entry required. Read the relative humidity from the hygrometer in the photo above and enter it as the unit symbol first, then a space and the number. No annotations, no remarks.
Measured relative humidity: % 4
